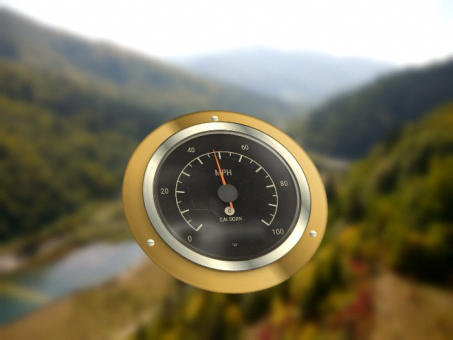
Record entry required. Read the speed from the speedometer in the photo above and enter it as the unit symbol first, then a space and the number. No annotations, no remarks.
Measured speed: mph 47.5
